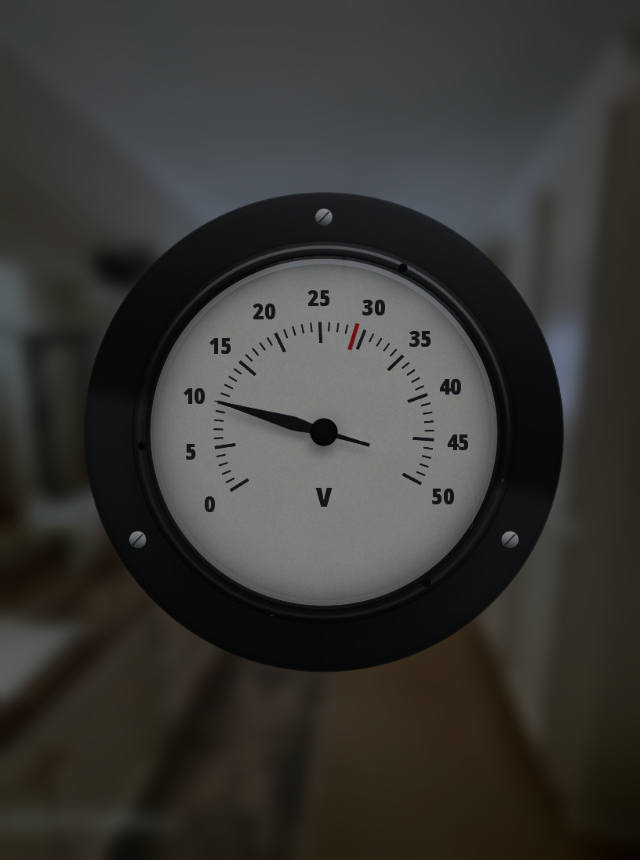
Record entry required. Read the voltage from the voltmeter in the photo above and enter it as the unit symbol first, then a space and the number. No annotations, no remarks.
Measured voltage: V 10
